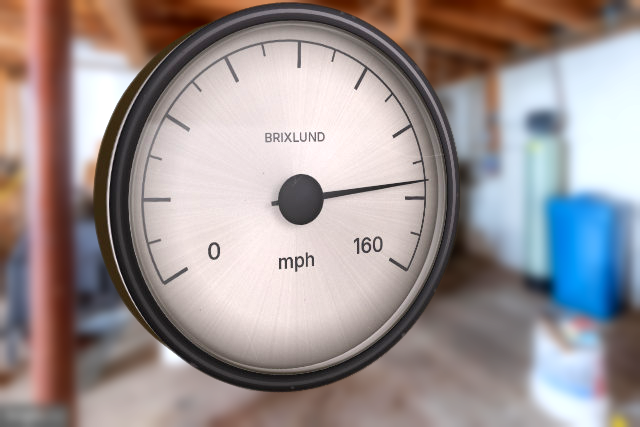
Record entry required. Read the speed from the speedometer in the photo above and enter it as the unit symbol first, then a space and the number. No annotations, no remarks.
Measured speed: mph 135
